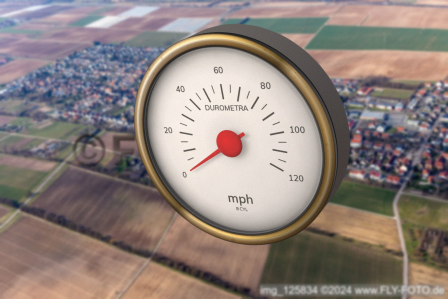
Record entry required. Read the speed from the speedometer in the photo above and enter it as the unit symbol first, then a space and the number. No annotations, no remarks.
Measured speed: mph 0
